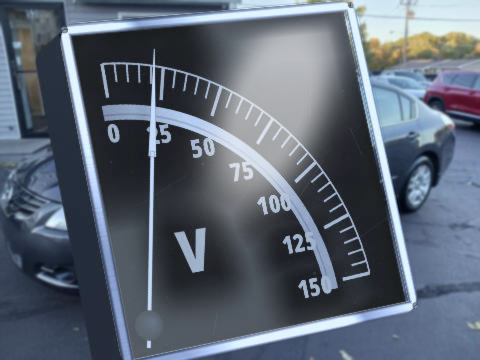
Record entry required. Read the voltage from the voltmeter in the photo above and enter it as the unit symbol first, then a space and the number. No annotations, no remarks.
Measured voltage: V 20
